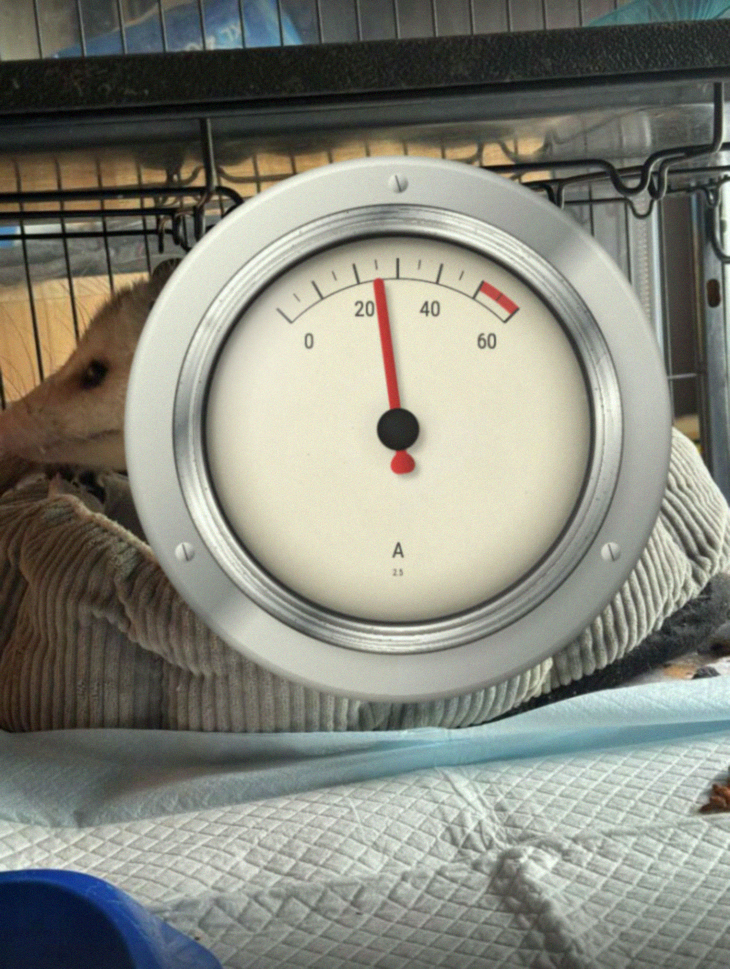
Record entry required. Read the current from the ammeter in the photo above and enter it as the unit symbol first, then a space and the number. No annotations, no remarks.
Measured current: A 25
